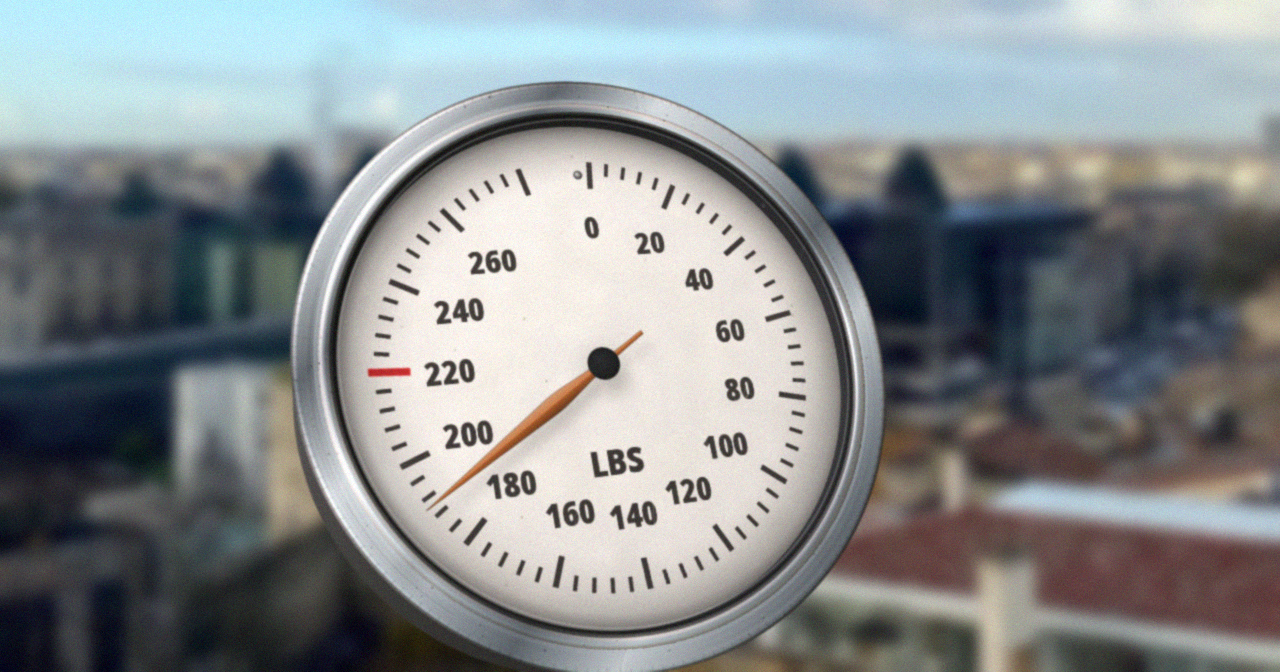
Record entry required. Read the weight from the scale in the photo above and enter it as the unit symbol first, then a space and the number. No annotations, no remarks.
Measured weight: lb 190
